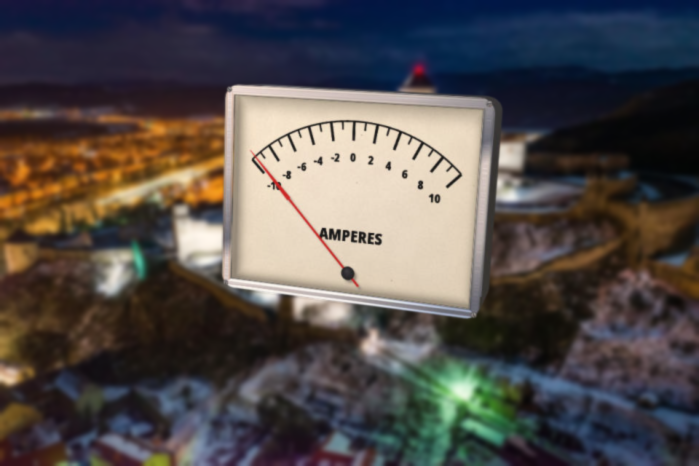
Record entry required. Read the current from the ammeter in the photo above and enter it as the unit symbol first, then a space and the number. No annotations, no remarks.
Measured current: A -9.5
